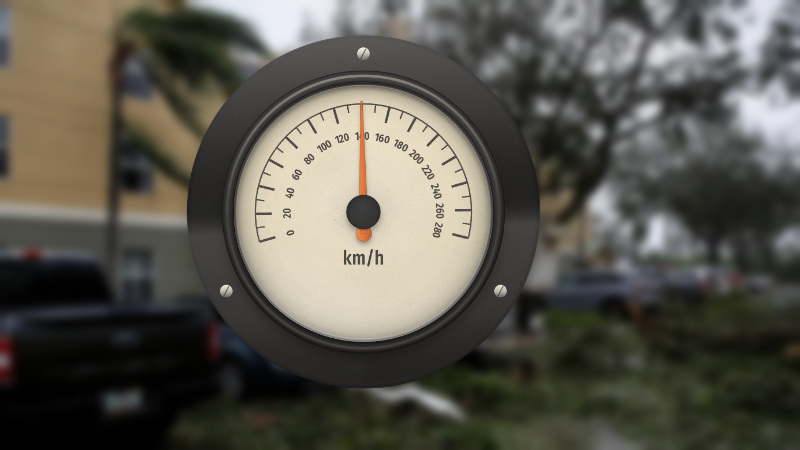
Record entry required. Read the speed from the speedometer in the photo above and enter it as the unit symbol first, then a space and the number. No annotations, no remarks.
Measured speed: km/h 140
